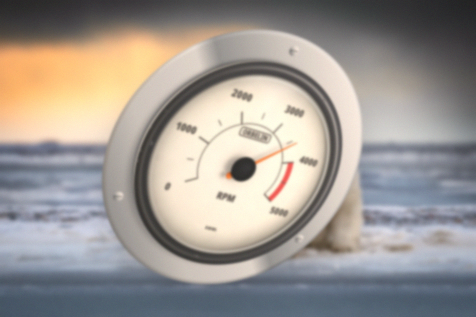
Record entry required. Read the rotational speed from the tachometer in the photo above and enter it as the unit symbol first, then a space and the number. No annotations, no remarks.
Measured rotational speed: rpm 3500
